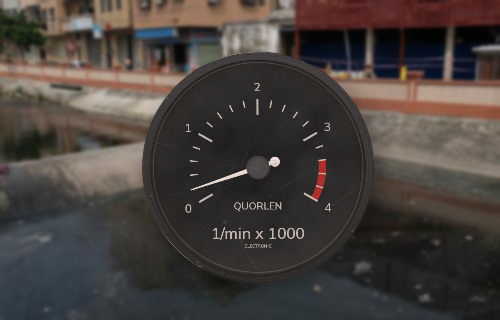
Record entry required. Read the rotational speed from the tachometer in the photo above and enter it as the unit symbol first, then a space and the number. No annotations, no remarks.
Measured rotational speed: rpm 200
